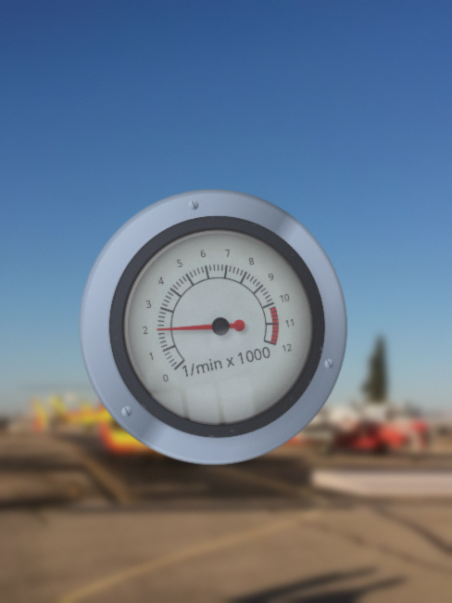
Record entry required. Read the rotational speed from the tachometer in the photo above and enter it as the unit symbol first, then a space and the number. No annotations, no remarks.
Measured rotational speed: rpm 2000
